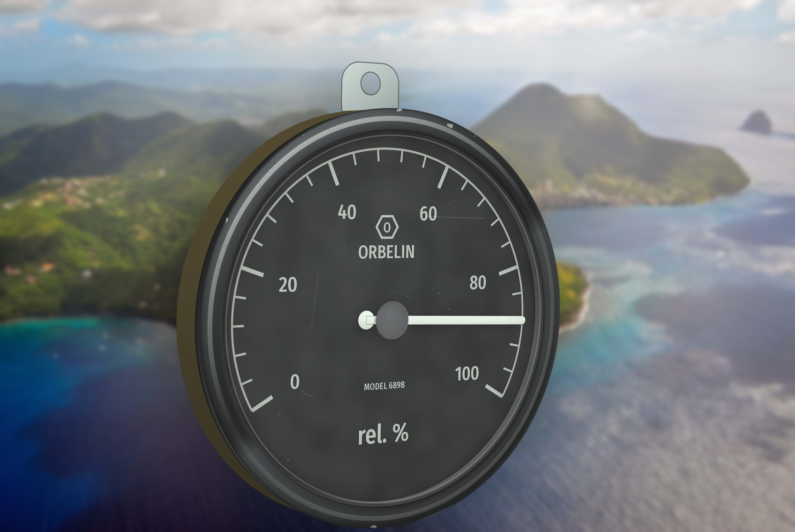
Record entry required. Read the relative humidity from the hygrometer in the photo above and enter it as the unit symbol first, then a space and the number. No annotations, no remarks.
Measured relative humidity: % 88
